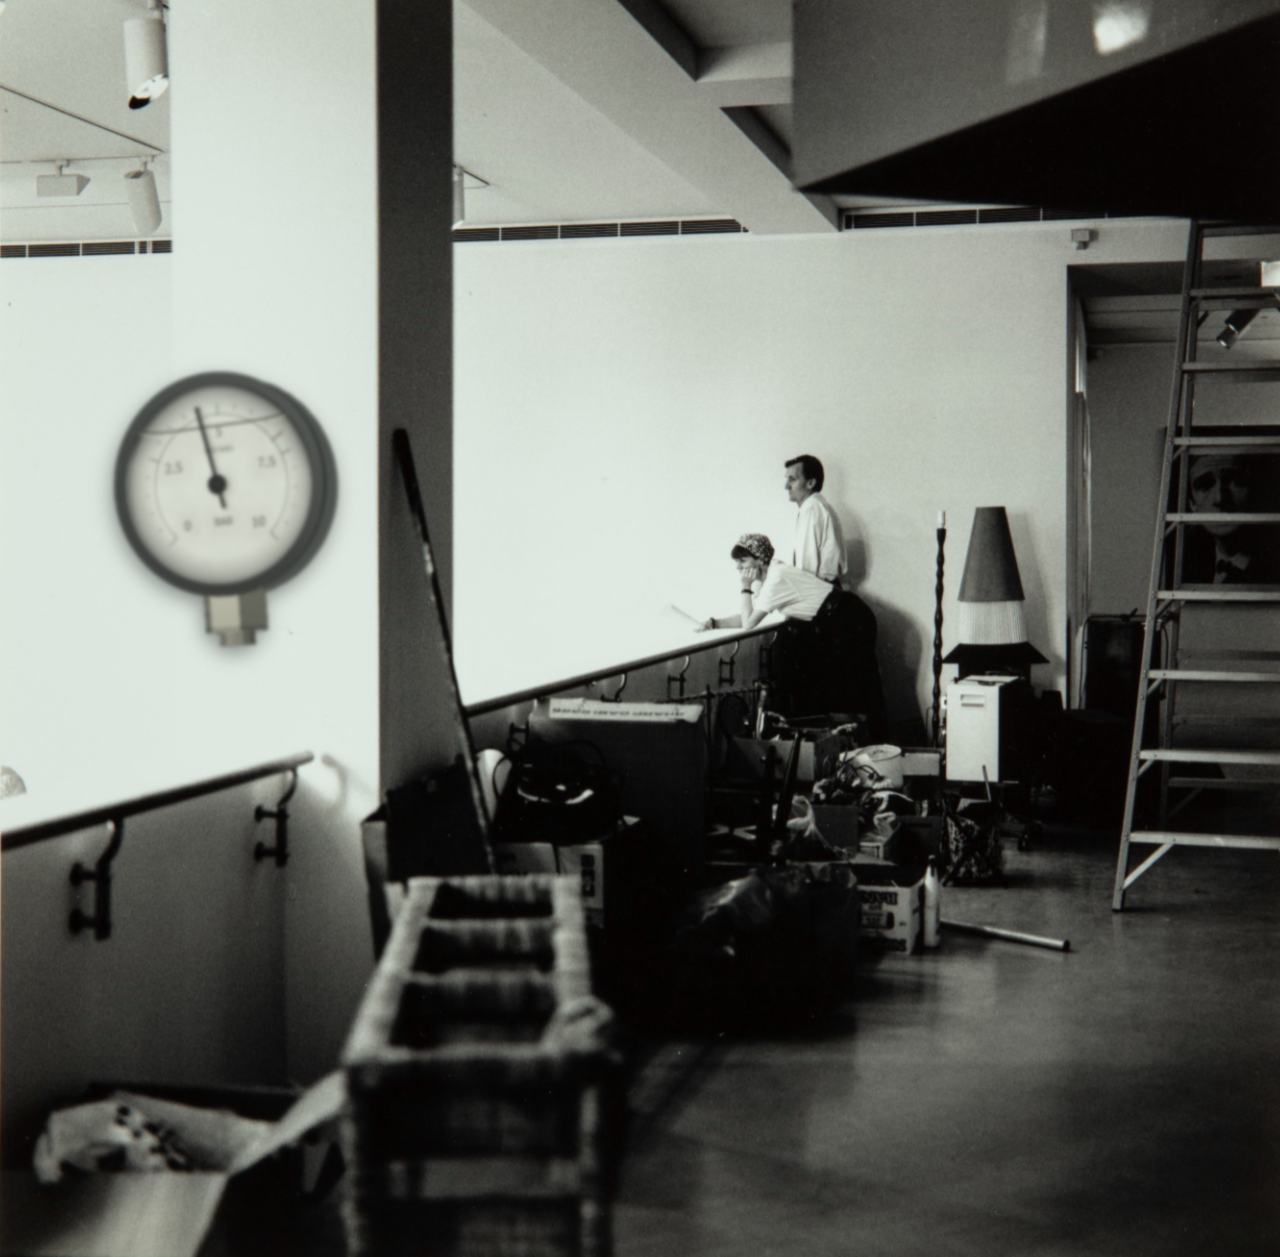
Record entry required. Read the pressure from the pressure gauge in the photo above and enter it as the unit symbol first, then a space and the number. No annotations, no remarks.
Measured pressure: bar 4.5
